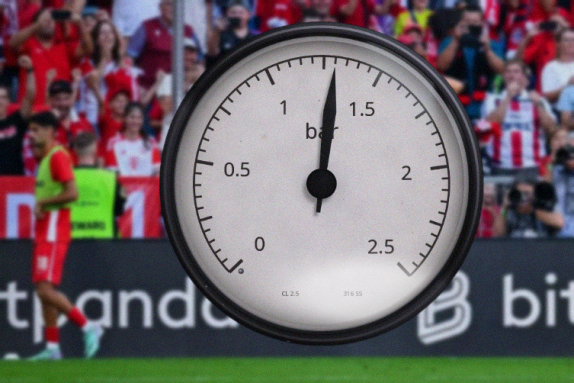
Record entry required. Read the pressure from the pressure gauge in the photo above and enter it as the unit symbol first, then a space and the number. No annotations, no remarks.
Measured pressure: bar 1.3
